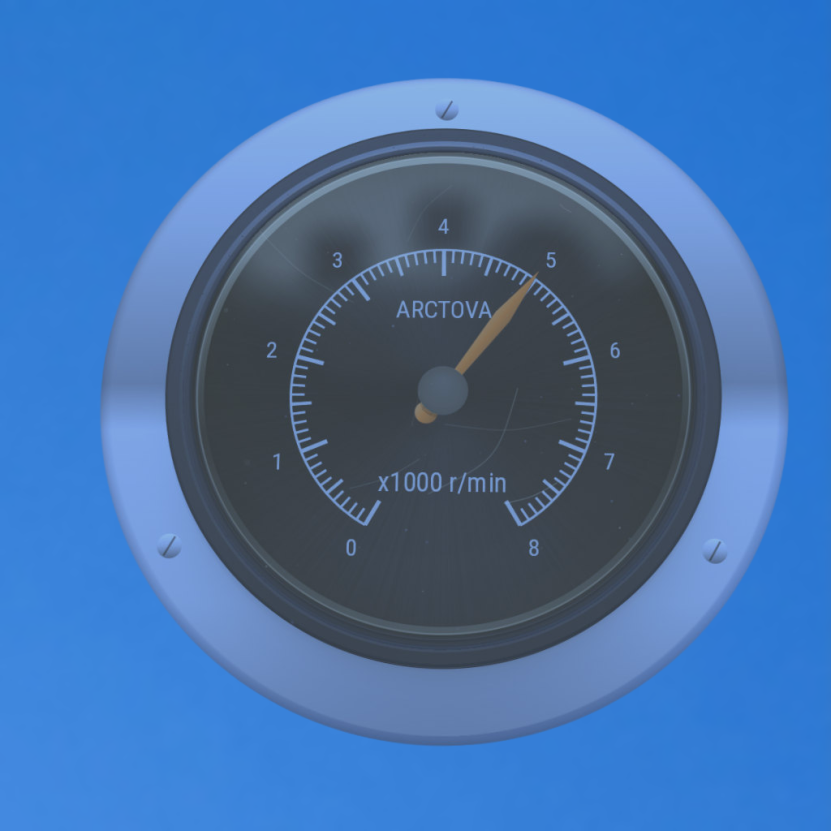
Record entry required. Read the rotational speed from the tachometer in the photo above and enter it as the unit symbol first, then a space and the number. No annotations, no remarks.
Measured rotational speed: rpm 5000
